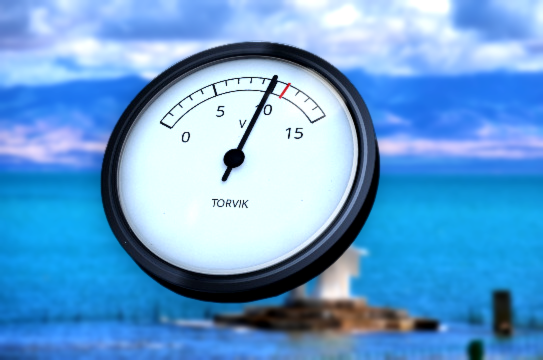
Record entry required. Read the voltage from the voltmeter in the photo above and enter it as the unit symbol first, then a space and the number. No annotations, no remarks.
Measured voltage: V 10
